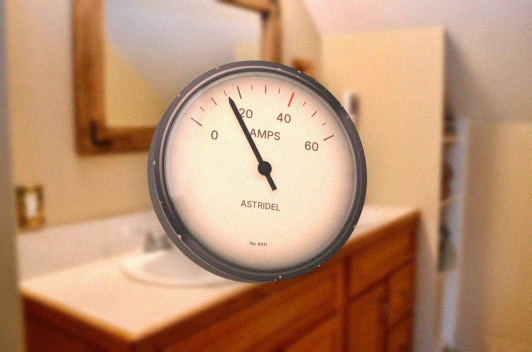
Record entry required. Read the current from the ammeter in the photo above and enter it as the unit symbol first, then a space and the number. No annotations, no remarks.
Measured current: A 15
